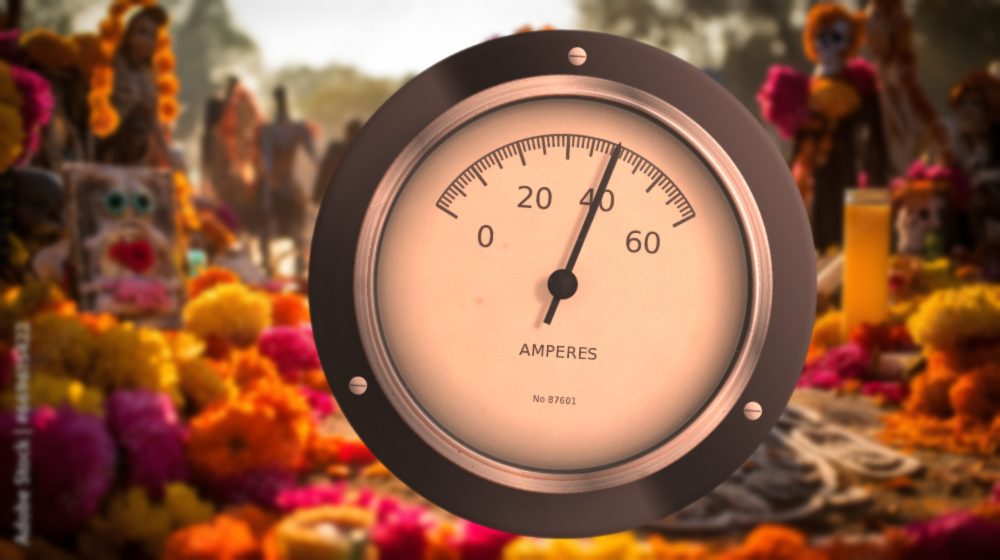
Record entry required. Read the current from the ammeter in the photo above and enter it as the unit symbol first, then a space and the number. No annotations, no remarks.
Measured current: A 40
